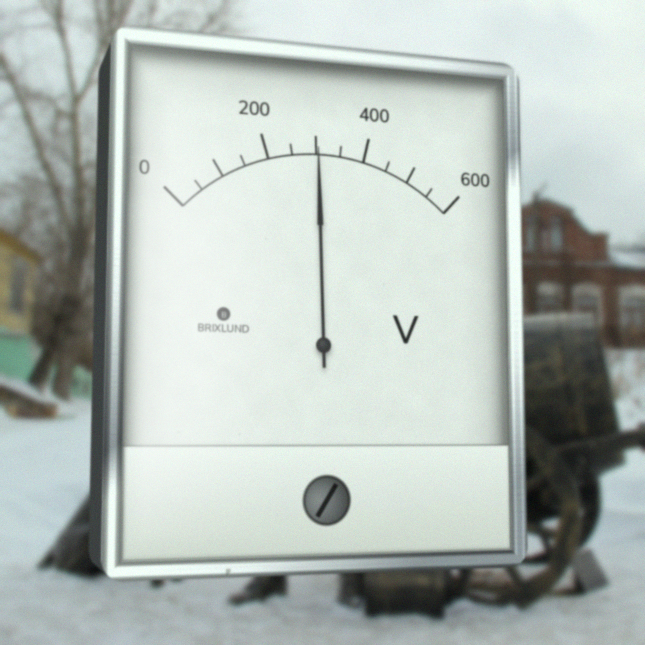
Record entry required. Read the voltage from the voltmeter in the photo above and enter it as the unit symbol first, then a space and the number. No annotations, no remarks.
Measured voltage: V 300
